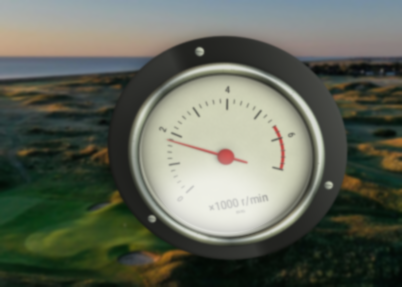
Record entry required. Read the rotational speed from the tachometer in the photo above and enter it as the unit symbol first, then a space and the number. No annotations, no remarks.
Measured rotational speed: rpm 1800
